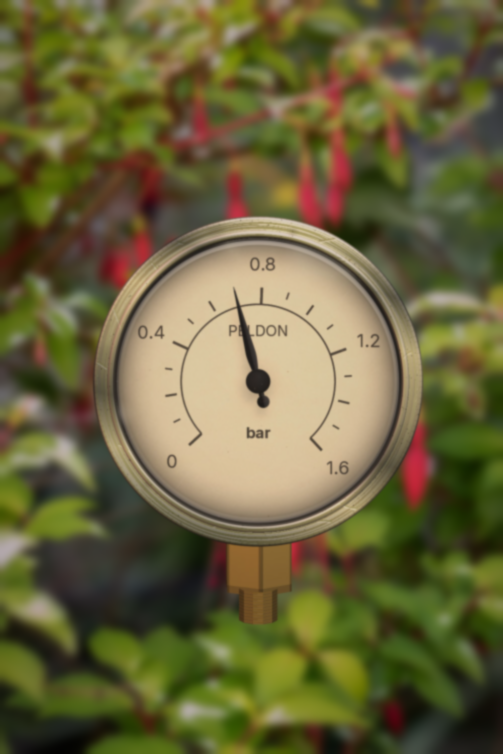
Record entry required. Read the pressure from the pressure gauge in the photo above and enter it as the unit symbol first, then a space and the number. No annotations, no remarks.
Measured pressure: bar 0.7
